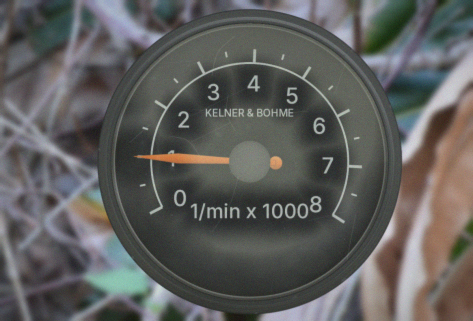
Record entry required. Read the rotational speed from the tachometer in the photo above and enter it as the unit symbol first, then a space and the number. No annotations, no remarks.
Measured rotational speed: rpm 1000
